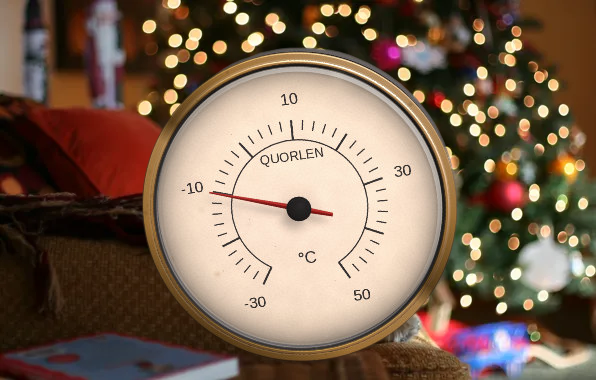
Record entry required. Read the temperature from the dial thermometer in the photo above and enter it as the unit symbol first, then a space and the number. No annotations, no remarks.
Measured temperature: °C -10
